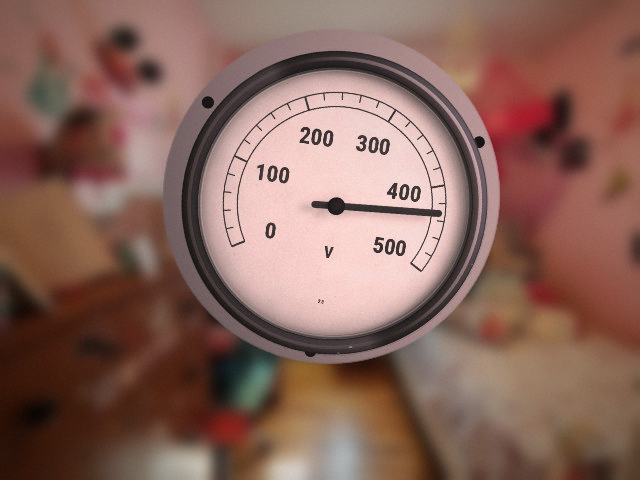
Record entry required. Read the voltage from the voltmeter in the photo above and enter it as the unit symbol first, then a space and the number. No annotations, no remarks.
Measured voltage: V 430
